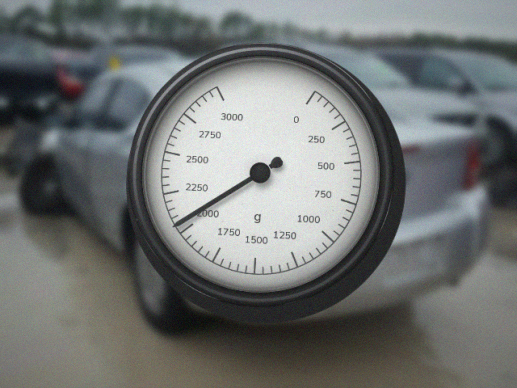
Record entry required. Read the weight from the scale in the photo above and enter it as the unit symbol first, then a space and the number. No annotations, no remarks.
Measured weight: g 2050
